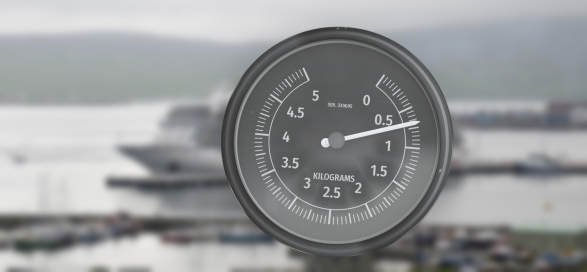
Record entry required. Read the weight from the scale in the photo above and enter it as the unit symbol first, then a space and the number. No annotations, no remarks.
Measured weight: kg 0.7
